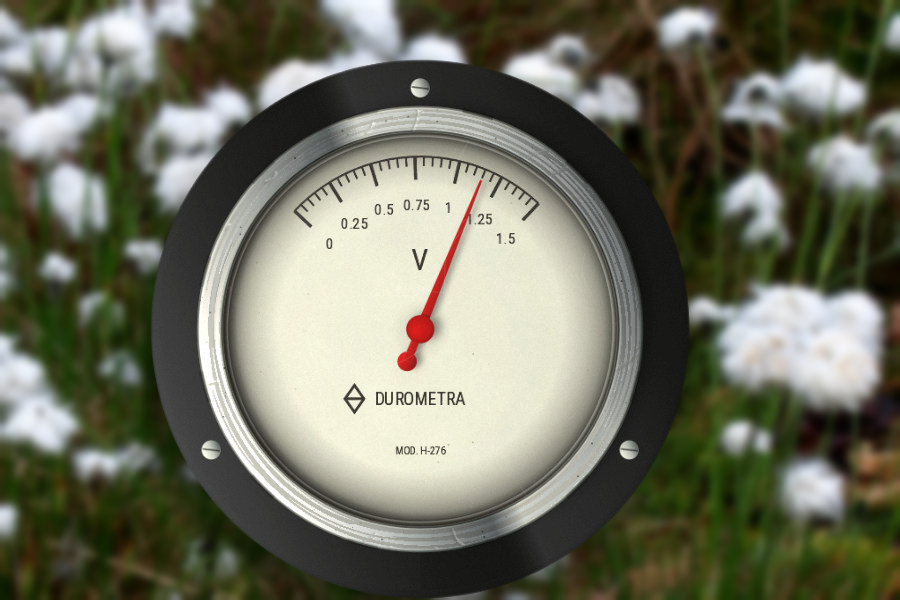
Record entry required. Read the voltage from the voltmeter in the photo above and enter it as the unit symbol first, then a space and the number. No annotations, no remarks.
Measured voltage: V 1.15
